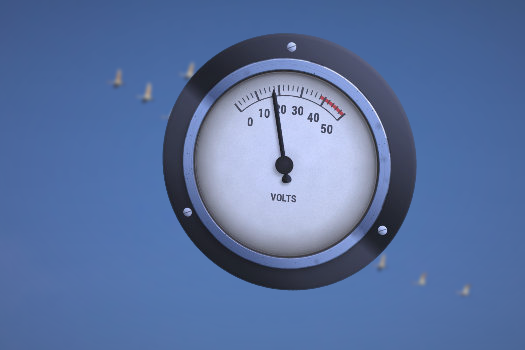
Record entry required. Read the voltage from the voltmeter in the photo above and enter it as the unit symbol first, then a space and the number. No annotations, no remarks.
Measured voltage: V 18
